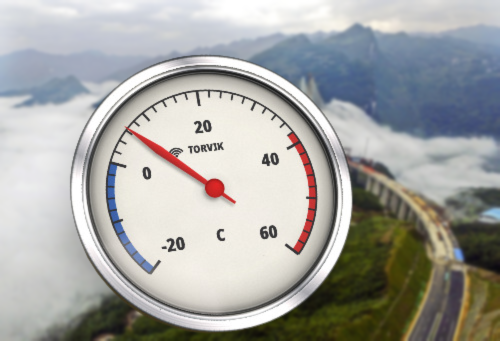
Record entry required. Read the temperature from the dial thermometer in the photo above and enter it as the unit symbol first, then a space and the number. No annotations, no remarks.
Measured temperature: °C 6
